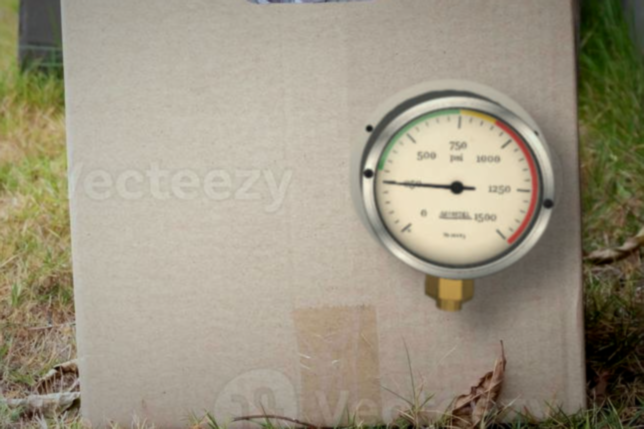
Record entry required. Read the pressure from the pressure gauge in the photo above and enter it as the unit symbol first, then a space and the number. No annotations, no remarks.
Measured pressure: psi 250
